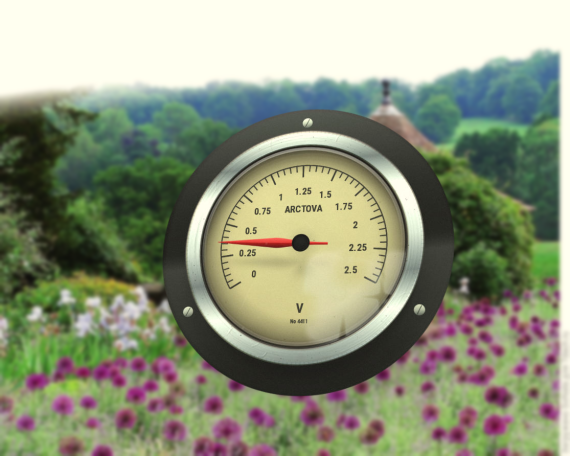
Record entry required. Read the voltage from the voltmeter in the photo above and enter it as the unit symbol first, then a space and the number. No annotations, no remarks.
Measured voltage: V 0.35
